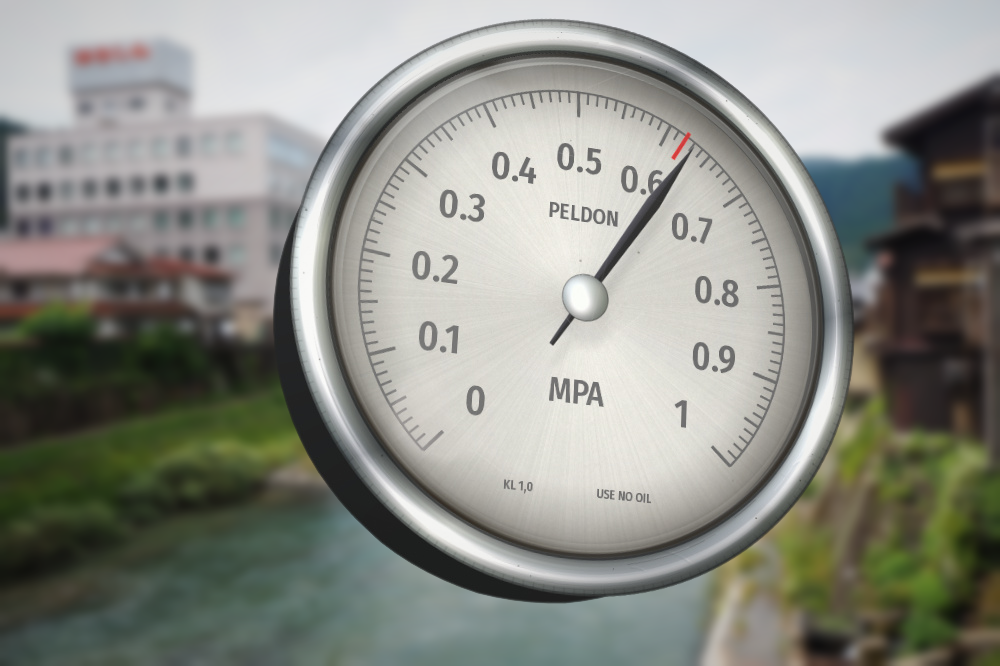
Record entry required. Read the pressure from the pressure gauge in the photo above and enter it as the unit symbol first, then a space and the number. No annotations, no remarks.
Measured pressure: MPa 0.63
